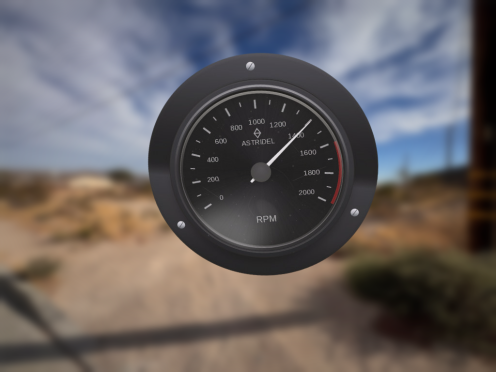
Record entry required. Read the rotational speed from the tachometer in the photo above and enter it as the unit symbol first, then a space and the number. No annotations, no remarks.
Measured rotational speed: rpm 1400
